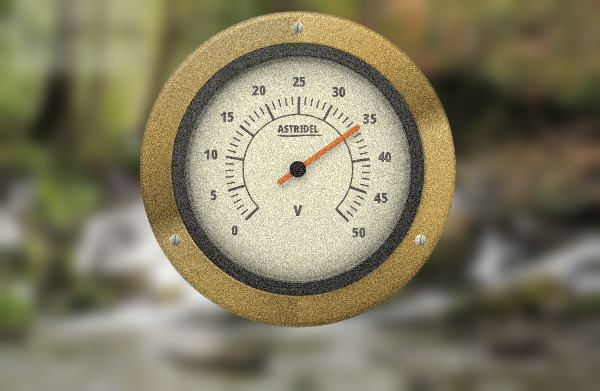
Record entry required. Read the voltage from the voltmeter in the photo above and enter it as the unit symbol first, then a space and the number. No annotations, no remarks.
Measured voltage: V 35
